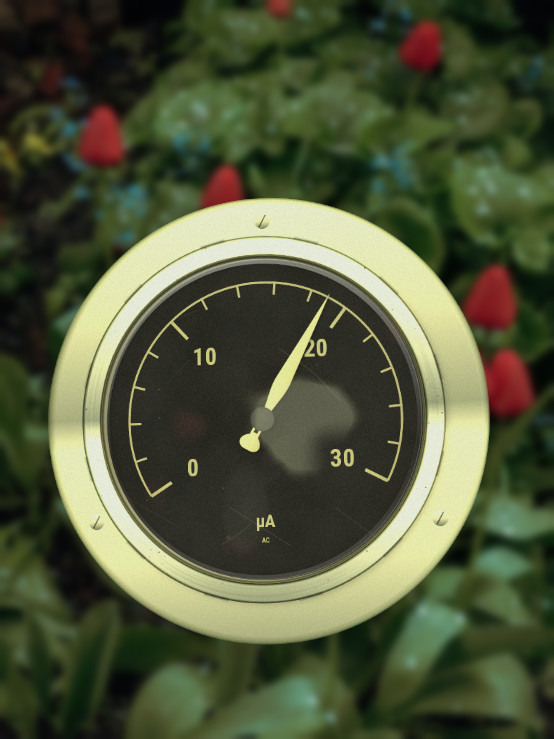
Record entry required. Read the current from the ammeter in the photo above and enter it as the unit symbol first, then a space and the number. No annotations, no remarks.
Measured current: µA 19
